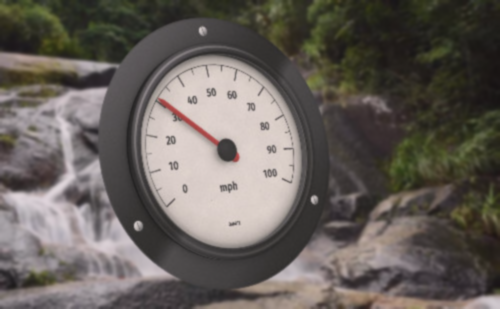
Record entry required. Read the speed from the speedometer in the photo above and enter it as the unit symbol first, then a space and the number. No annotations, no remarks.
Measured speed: mph 30
